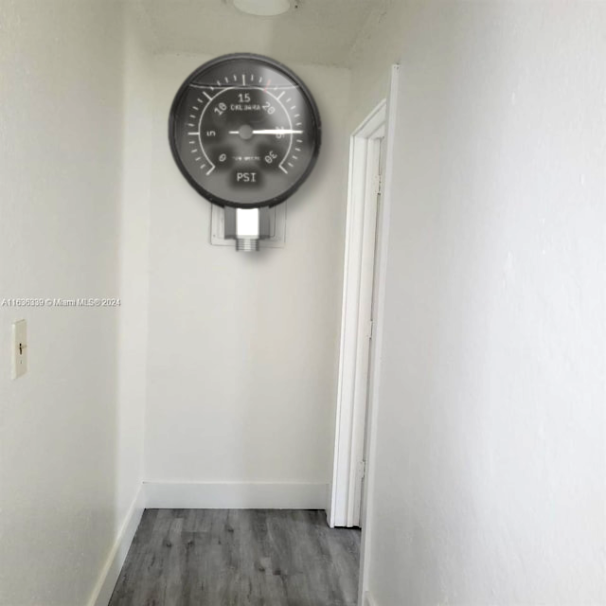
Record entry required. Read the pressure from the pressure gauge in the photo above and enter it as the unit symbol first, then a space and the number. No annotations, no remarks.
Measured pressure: psi 25
